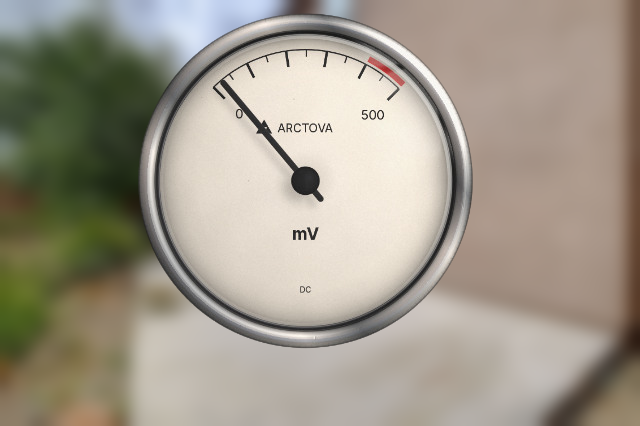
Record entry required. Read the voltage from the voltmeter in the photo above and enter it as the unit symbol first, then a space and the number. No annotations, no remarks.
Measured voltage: mV 25
